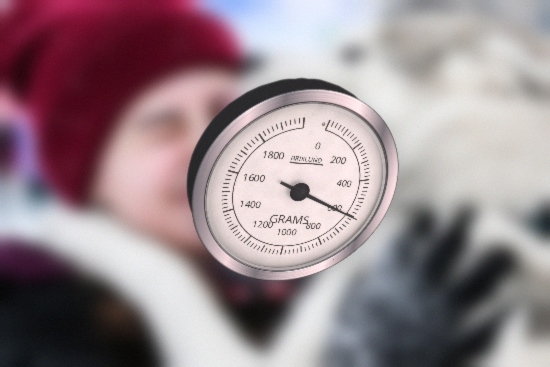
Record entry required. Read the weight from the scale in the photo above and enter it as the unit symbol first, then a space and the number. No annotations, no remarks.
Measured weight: g 600
